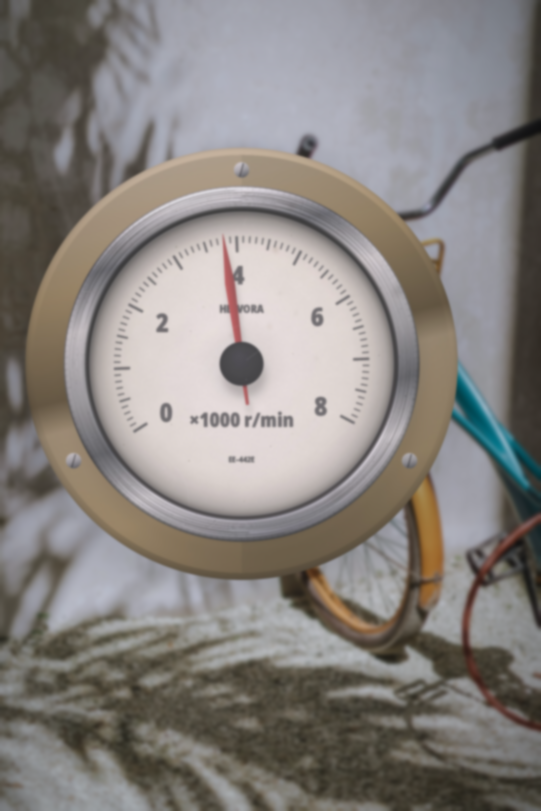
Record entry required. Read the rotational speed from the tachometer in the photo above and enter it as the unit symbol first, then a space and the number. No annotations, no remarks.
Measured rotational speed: rpm 3800
